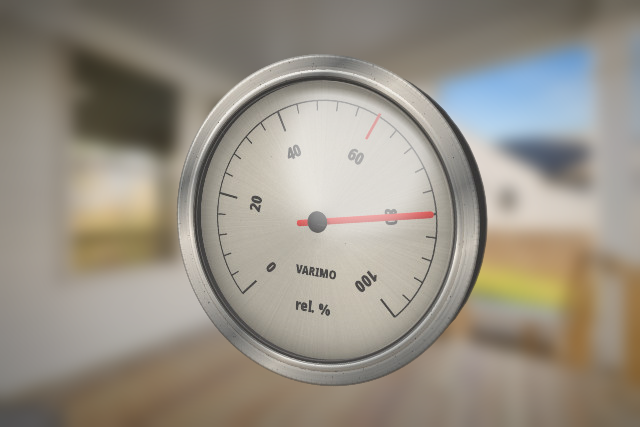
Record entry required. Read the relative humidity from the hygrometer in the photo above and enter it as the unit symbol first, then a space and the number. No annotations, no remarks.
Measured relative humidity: % 80
